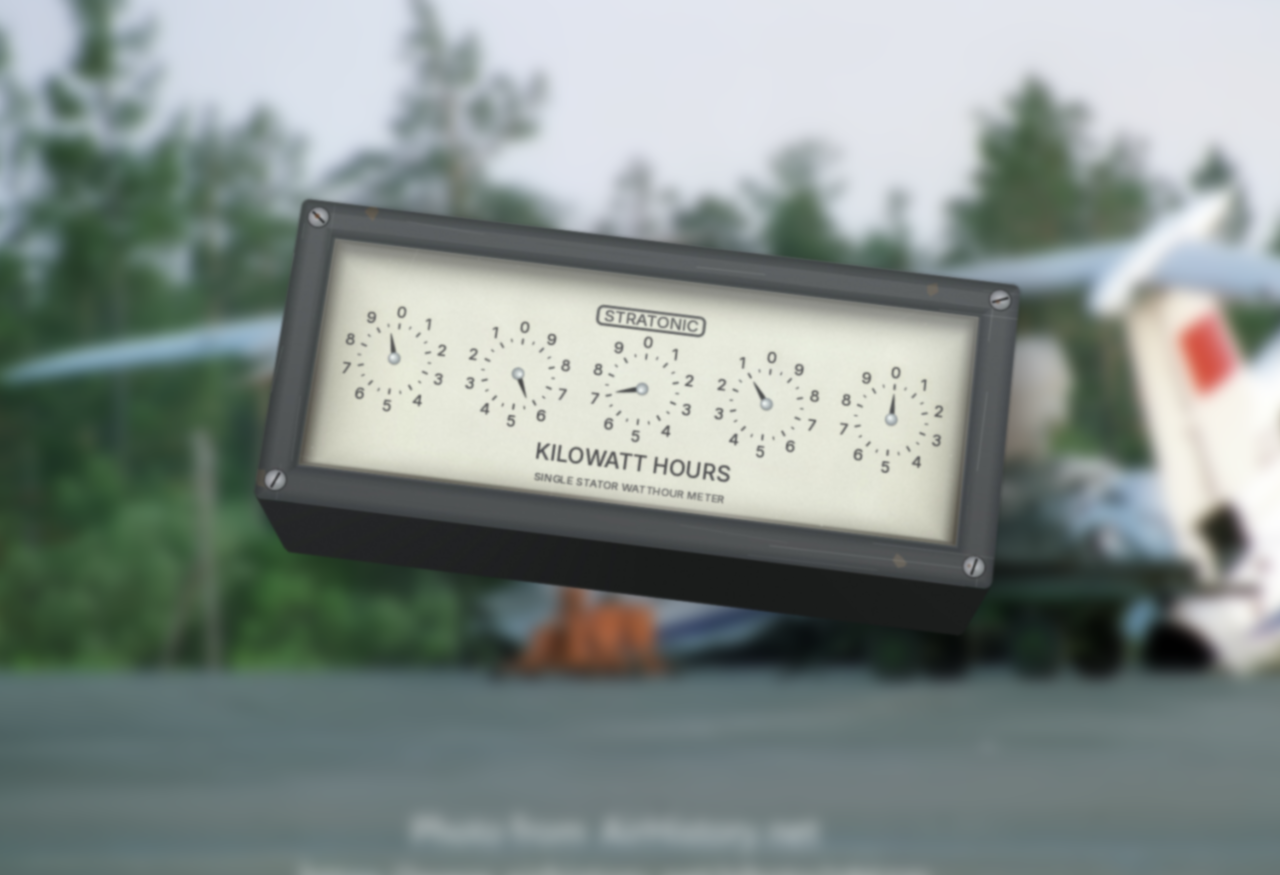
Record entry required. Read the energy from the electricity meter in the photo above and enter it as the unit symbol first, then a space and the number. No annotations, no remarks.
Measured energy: kWh 95710
